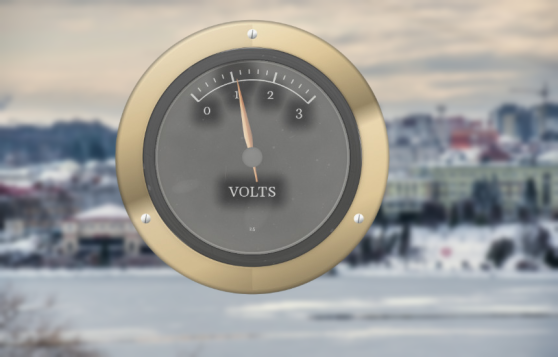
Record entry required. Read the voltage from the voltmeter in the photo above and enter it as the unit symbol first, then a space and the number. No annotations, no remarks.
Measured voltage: V 1.1
